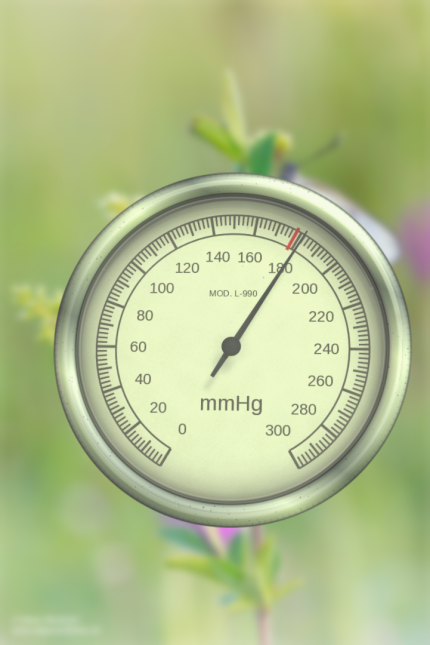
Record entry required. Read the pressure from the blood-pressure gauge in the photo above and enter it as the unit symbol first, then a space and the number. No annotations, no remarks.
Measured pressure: mmHg 182
